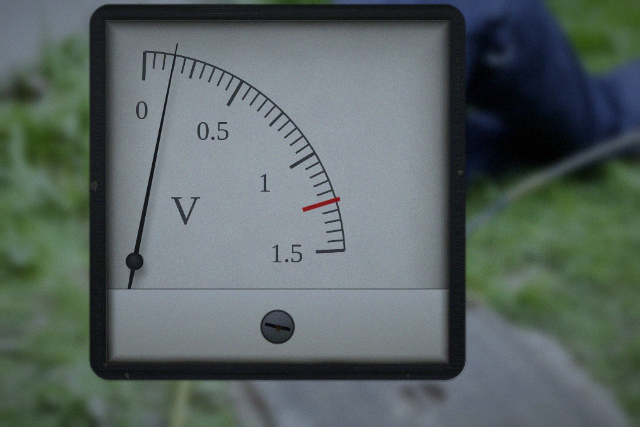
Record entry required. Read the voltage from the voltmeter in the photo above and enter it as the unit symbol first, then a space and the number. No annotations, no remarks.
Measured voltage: V 0.15
